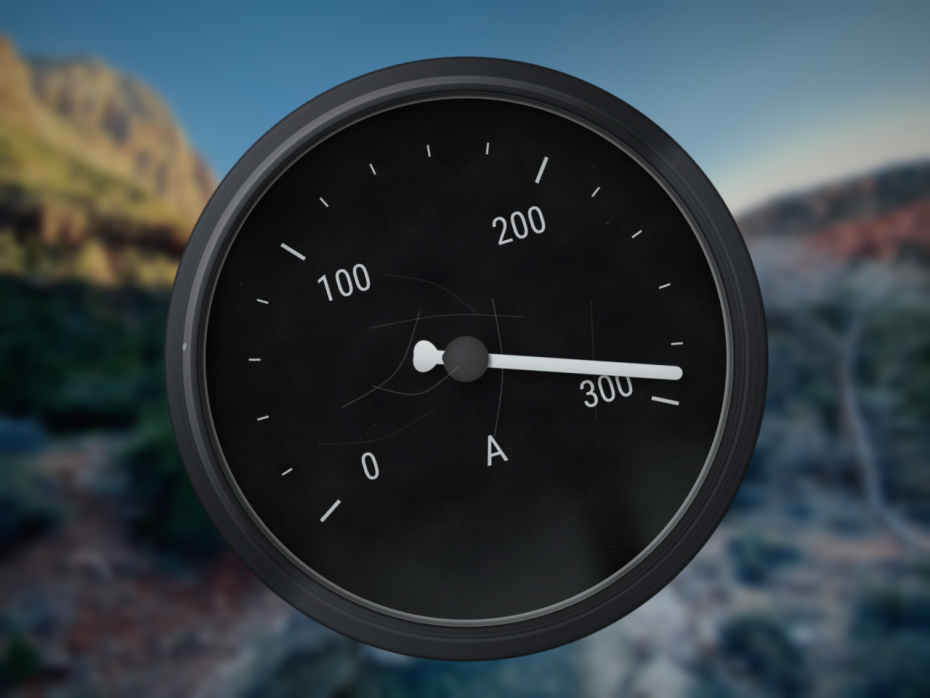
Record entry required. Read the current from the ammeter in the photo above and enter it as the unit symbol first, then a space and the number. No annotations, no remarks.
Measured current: A 290
